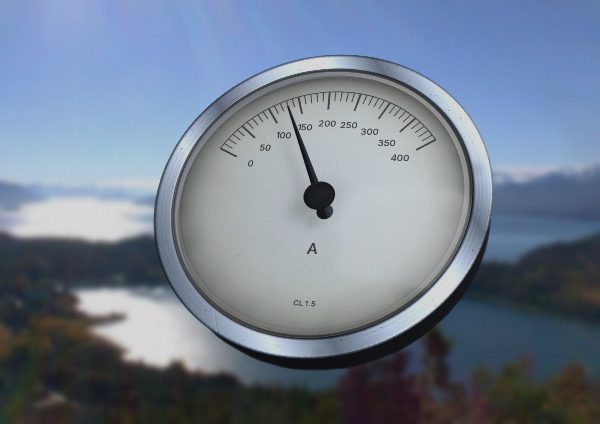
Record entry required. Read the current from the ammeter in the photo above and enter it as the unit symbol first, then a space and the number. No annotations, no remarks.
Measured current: A 130
